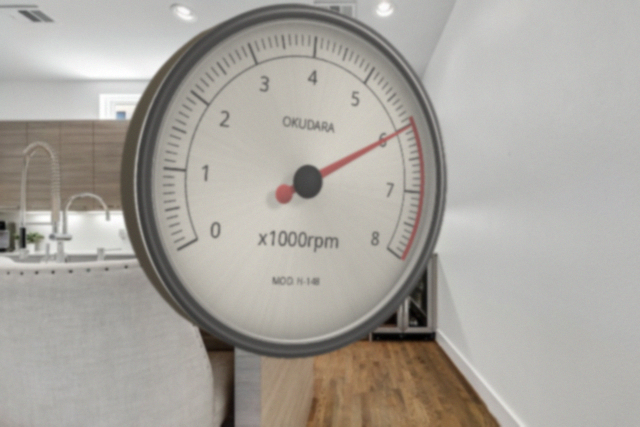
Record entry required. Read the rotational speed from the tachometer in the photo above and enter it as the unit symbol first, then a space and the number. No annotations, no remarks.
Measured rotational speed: rpm 6000
